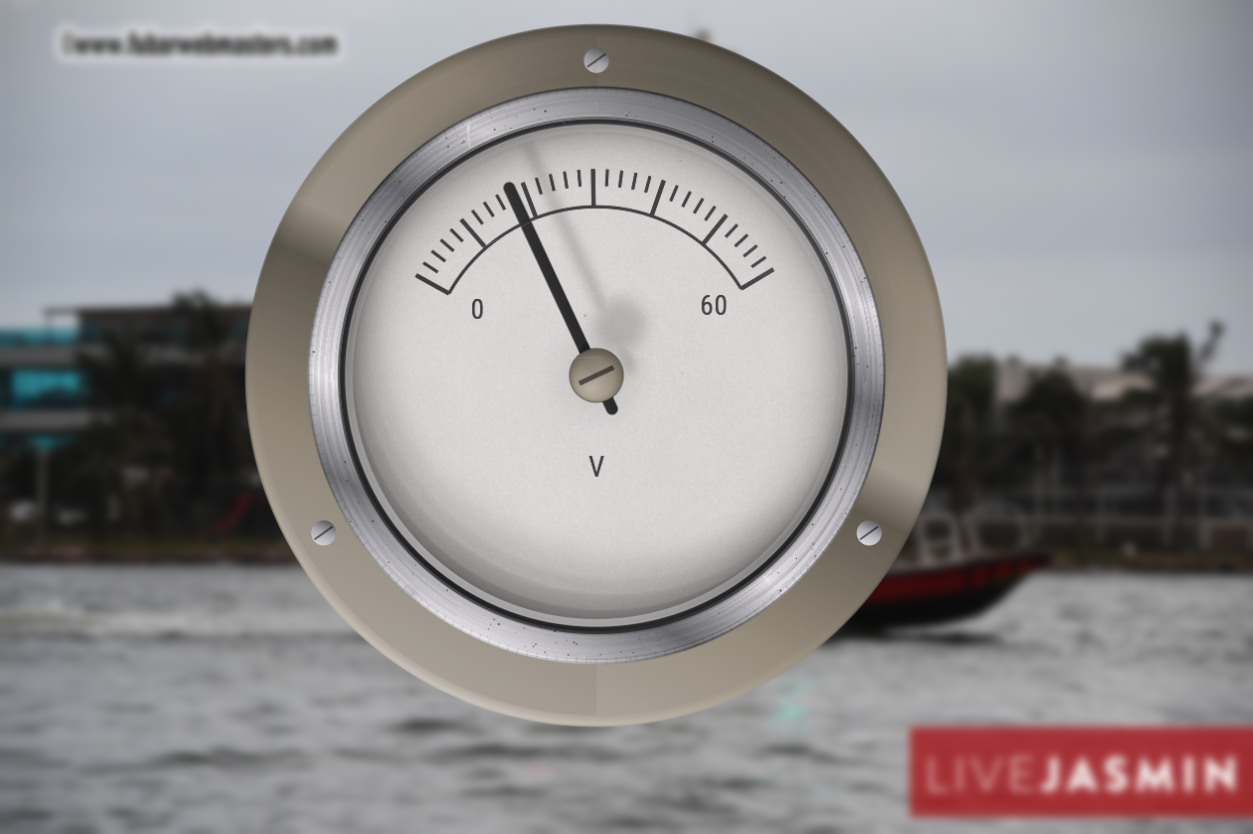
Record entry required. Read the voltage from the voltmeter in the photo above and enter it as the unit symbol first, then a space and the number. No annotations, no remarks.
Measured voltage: V 18
